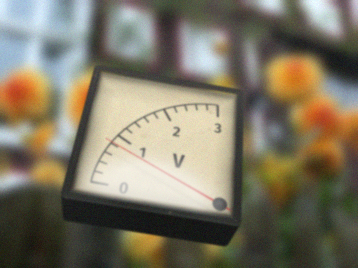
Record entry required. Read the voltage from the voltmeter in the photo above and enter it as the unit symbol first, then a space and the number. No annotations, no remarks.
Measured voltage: V 0.8
